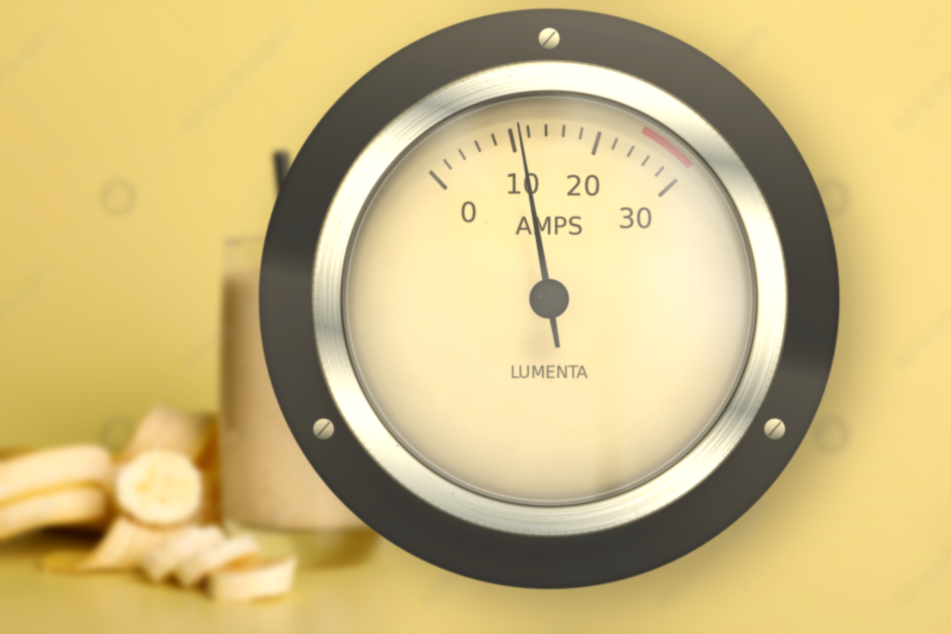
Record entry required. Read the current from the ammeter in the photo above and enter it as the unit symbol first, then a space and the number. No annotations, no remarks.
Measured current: A 11
